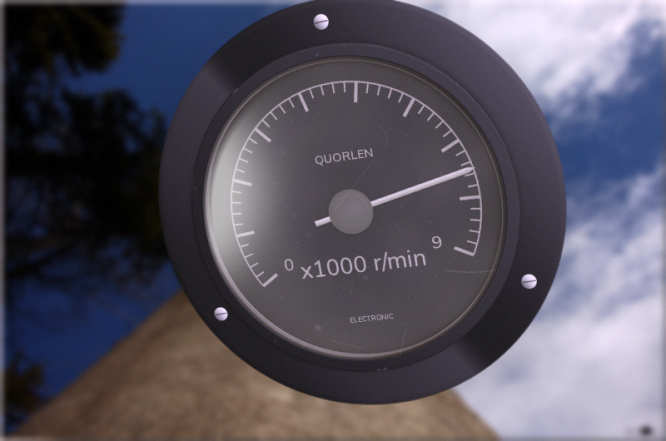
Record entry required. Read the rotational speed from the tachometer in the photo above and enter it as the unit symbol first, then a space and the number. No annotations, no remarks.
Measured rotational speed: rpm 7500
